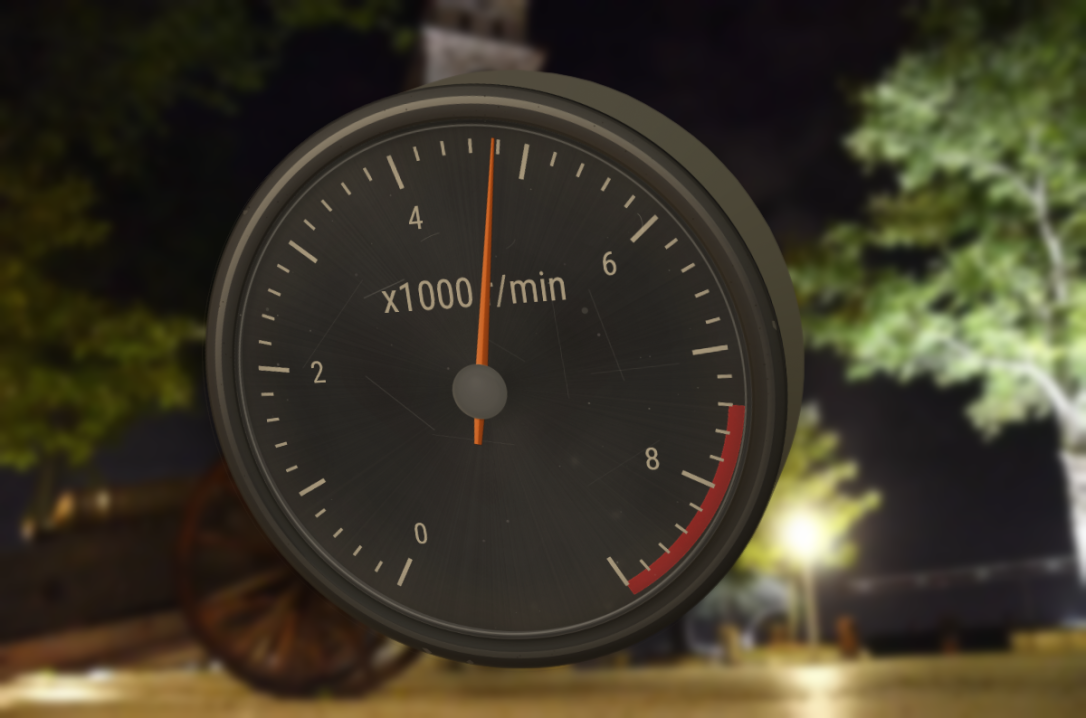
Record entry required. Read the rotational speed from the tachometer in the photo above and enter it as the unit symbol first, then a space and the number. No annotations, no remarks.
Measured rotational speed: rpm 4800
